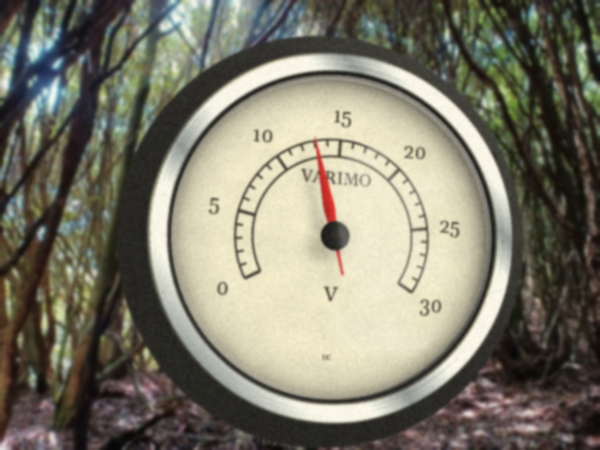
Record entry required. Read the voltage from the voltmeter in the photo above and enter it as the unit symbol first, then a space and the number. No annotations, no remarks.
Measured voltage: V 13
